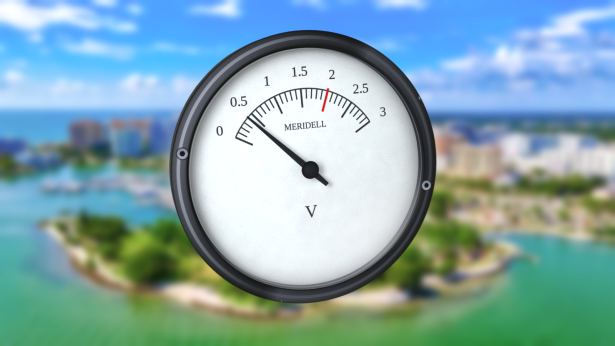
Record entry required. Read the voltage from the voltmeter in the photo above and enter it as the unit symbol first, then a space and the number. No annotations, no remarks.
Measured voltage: V 0.4
